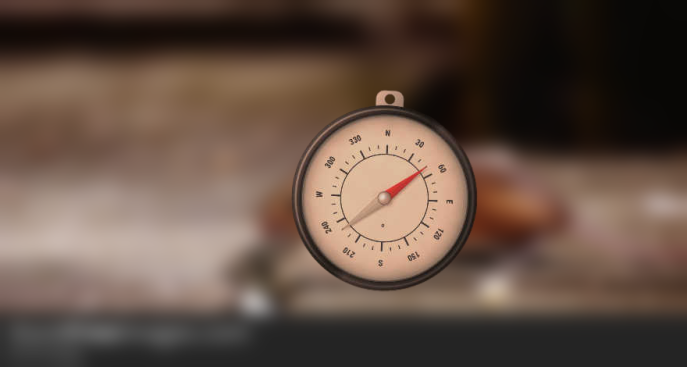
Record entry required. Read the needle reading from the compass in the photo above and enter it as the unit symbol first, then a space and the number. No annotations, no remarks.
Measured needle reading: ° 50
